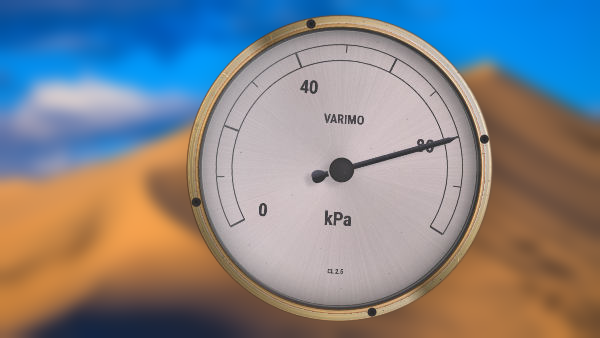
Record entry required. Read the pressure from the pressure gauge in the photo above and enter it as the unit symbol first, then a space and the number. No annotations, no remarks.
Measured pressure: kPa 80
